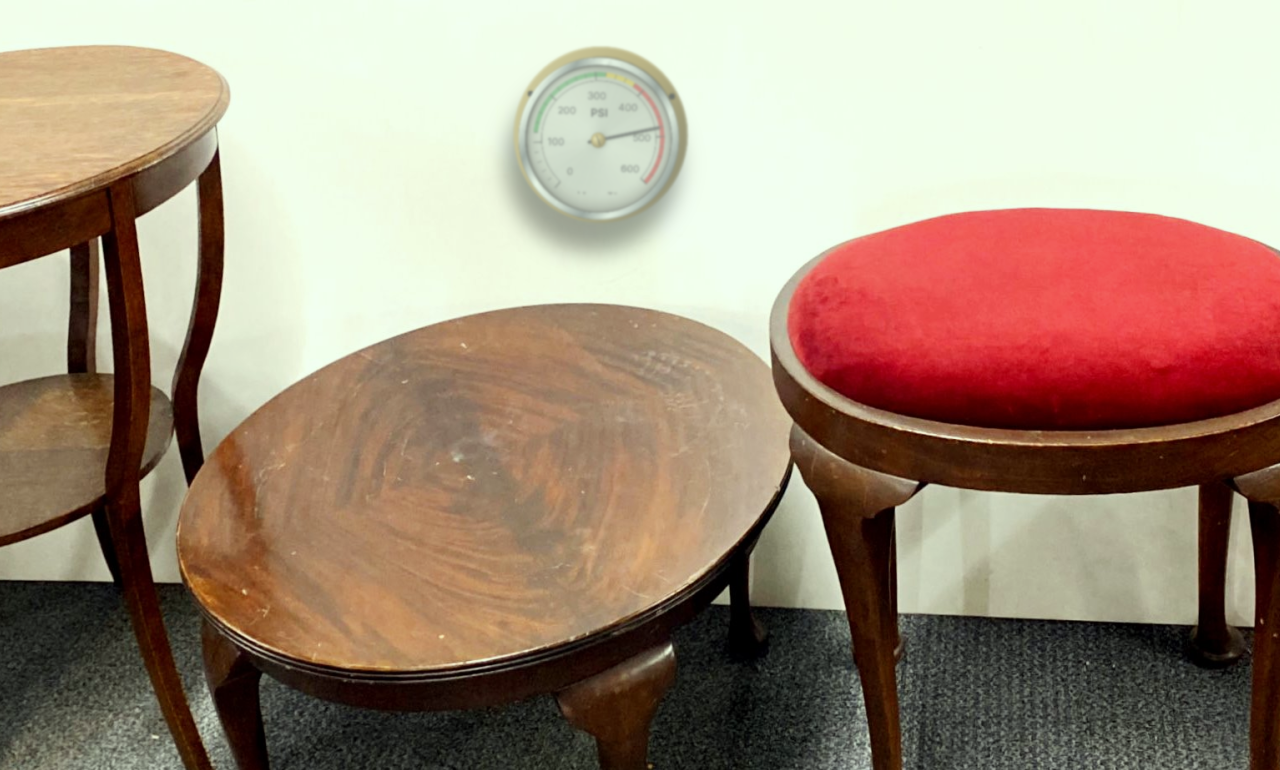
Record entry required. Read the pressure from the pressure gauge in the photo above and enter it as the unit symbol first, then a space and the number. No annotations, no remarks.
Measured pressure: psi 480
